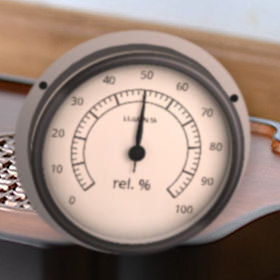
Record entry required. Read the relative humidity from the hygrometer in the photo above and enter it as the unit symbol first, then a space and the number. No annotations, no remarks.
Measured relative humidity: % 50
